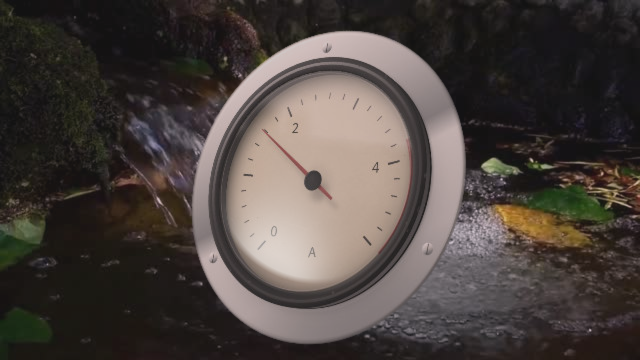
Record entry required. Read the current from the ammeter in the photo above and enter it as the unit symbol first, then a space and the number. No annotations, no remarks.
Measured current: A 1.6
